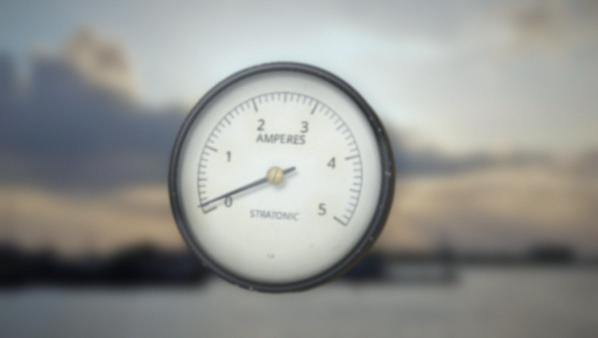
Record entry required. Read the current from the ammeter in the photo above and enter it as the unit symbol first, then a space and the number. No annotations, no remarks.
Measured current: A 0.1
